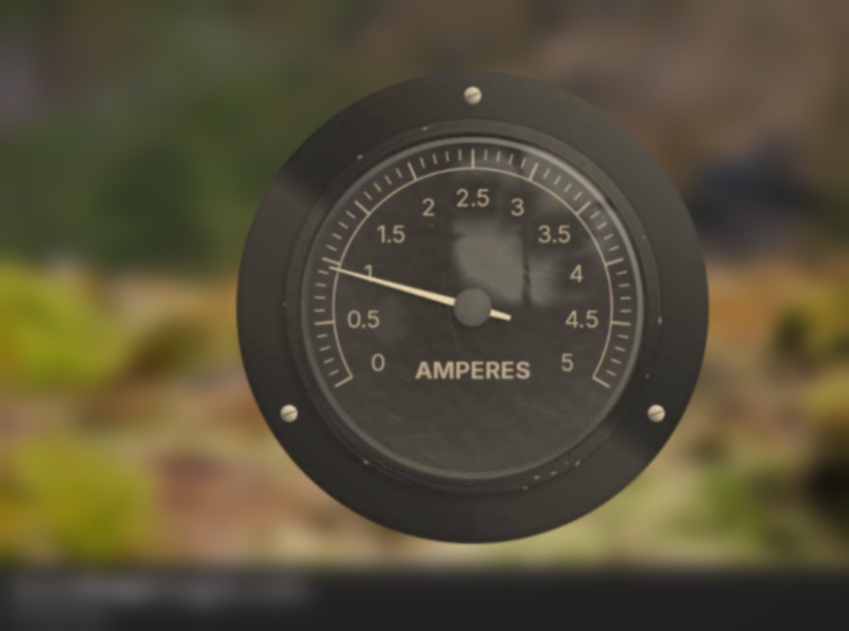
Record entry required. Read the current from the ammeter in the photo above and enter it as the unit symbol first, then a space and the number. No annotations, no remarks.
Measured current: A 0.95
